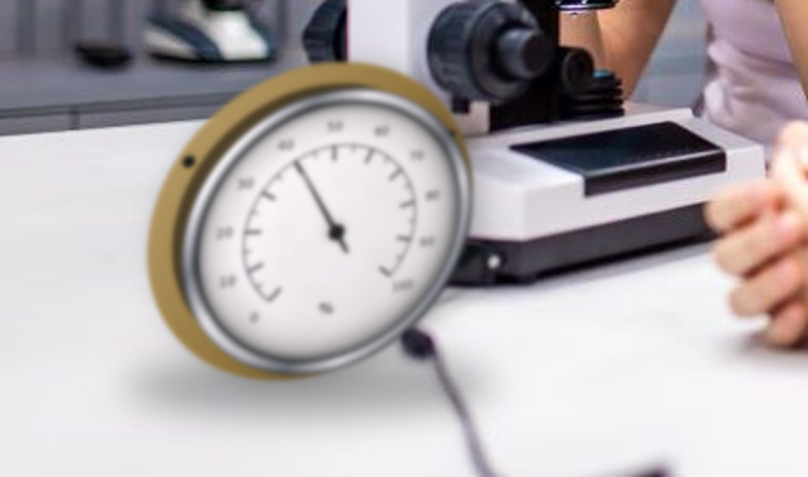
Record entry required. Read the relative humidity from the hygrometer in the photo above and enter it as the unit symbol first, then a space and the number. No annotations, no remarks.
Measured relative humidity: % 40
